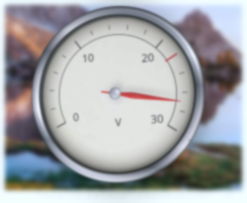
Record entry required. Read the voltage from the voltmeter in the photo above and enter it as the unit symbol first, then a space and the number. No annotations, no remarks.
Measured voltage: V 27
